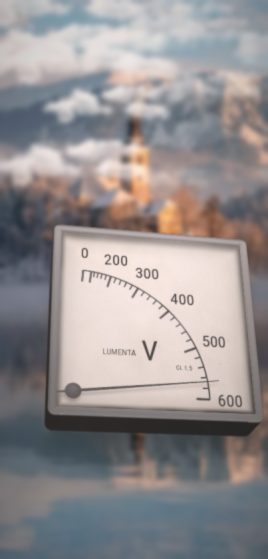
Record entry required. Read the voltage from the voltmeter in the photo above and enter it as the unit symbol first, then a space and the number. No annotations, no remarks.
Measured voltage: V 570
